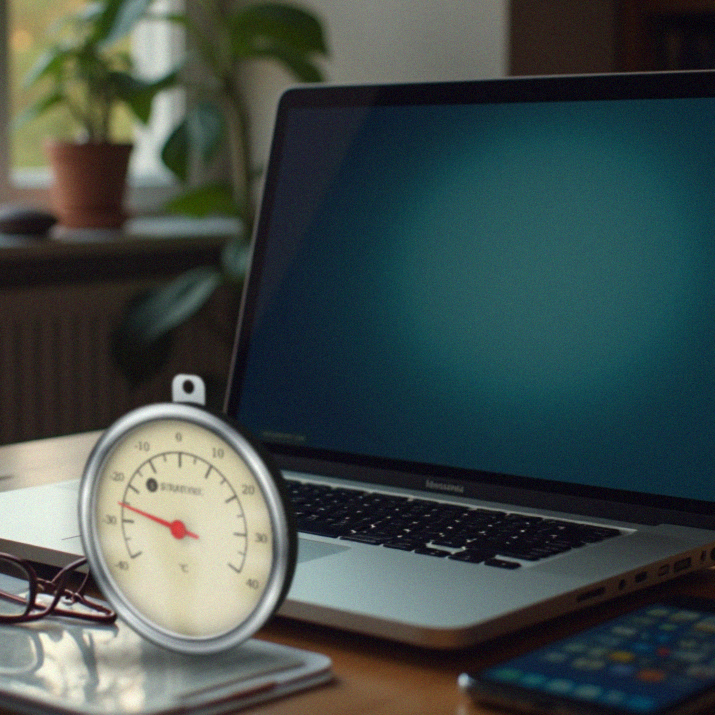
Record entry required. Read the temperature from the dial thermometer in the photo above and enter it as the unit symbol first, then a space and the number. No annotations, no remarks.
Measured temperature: °C -25
